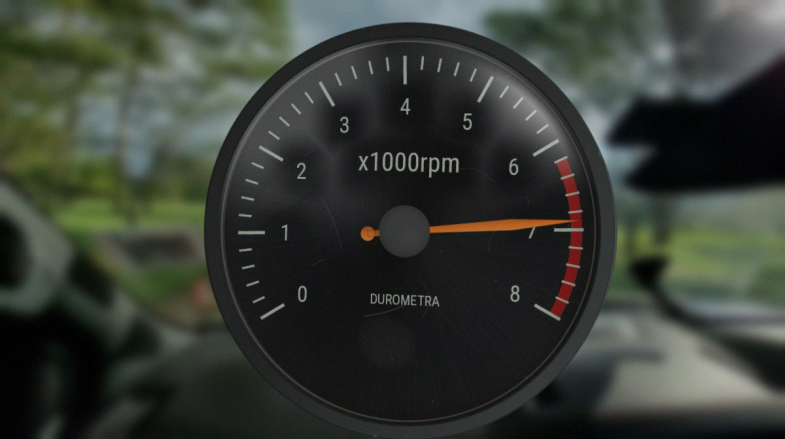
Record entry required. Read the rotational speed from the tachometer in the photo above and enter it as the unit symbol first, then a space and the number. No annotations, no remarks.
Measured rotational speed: rpm 6900
